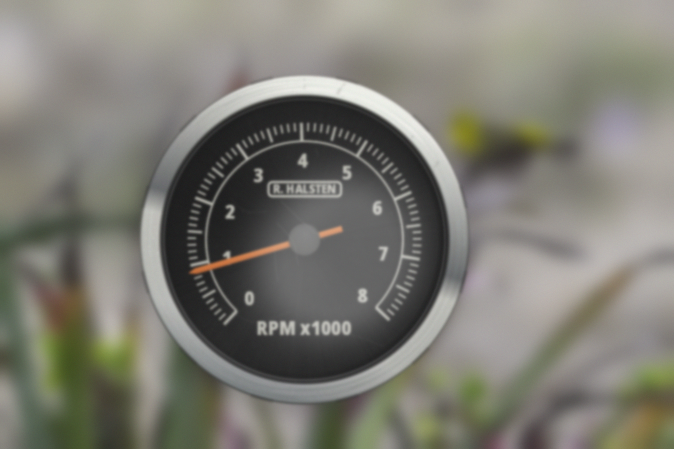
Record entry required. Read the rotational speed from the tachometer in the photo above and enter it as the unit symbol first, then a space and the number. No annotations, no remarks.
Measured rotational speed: rpm 900
